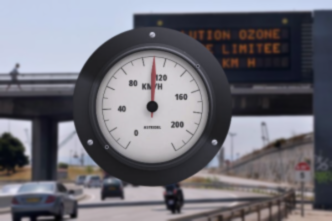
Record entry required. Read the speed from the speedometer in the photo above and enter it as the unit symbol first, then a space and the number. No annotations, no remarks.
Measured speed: km/h 110
